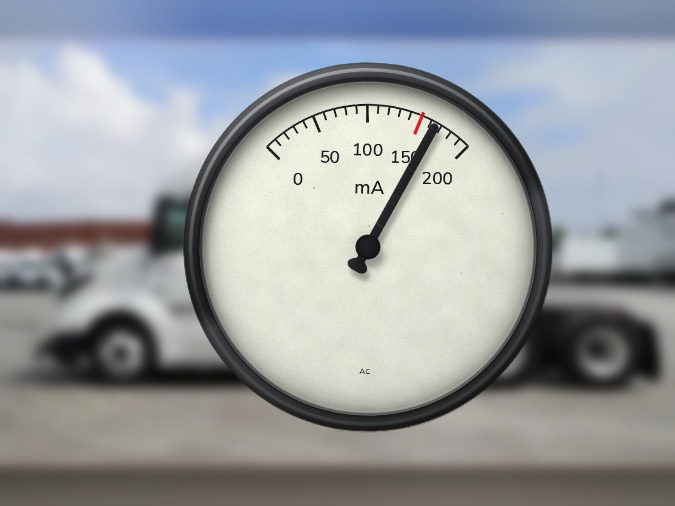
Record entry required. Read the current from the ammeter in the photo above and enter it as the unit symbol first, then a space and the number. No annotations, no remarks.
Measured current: mA 165
